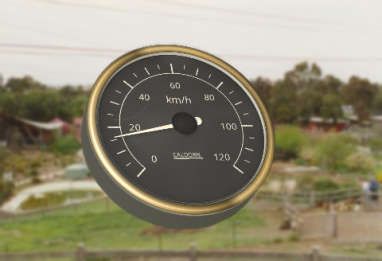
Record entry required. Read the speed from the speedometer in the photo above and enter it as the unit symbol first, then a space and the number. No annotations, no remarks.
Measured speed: km/h 15
